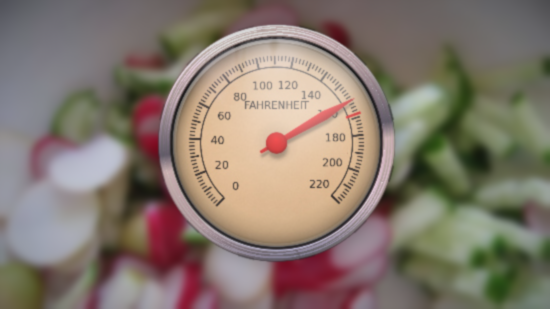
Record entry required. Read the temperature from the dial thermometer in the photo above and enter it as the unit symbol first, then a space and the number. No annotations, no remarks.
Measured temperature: °F 160
